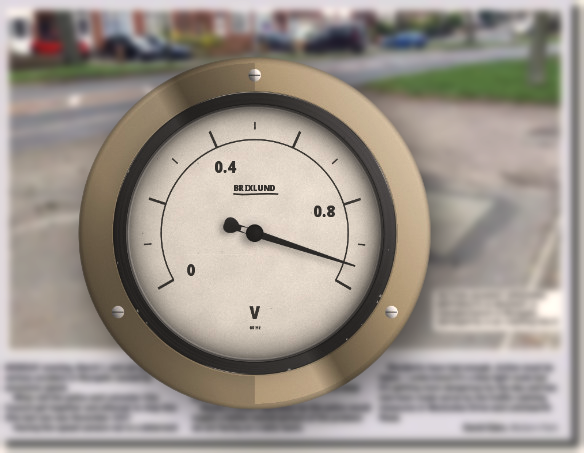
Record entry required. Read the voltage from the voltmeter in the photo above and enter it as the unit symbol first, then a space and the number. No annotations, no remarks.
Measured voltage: V 0.95
